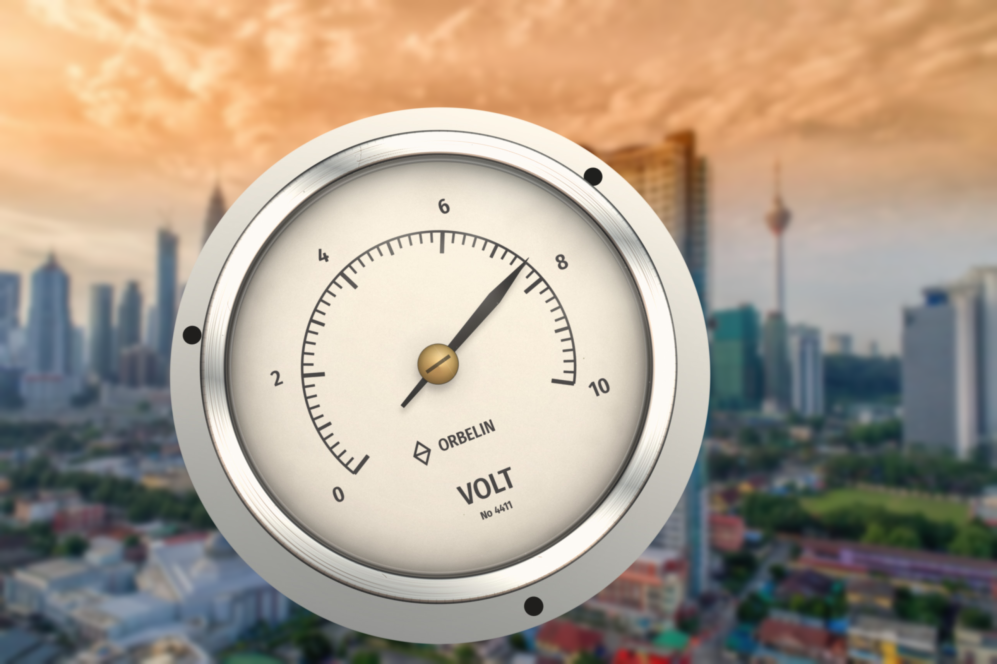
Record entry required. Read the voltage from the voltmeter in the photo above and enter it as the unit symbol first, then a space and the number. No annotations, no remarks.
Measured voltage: V 7.6
